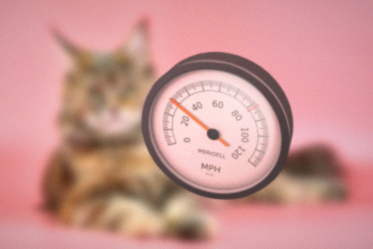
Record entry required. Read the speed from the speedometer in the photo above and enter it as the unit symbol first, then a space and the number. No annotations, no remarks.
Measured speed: mph 30
